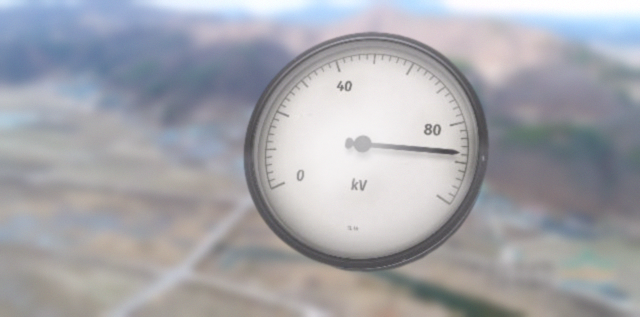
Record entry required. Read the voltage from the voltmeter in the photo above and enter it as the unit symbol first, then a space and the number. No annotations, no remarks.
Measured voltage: kV 88
